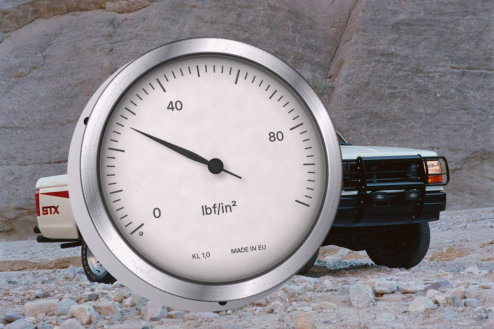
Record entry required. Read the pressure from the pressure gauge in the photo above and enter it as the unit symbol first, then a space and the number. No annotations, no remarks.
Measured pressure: psi 26
